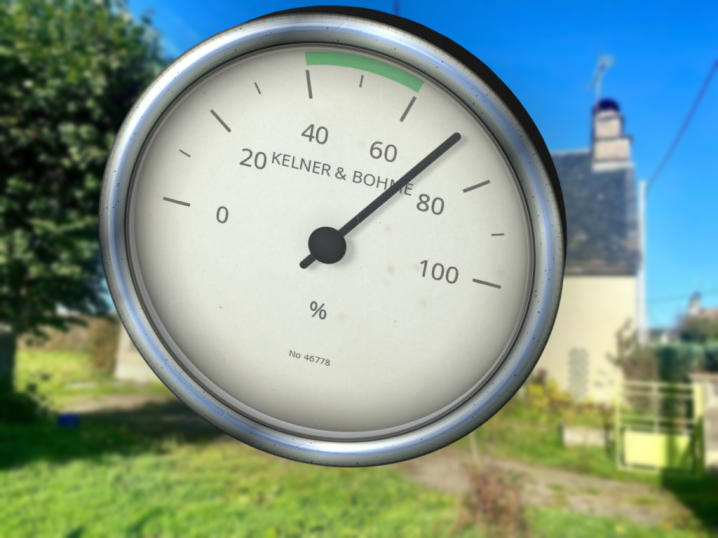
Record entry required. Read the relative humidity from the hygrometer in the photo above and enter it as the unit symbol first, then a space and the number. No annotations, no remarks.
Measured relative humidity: % 70
